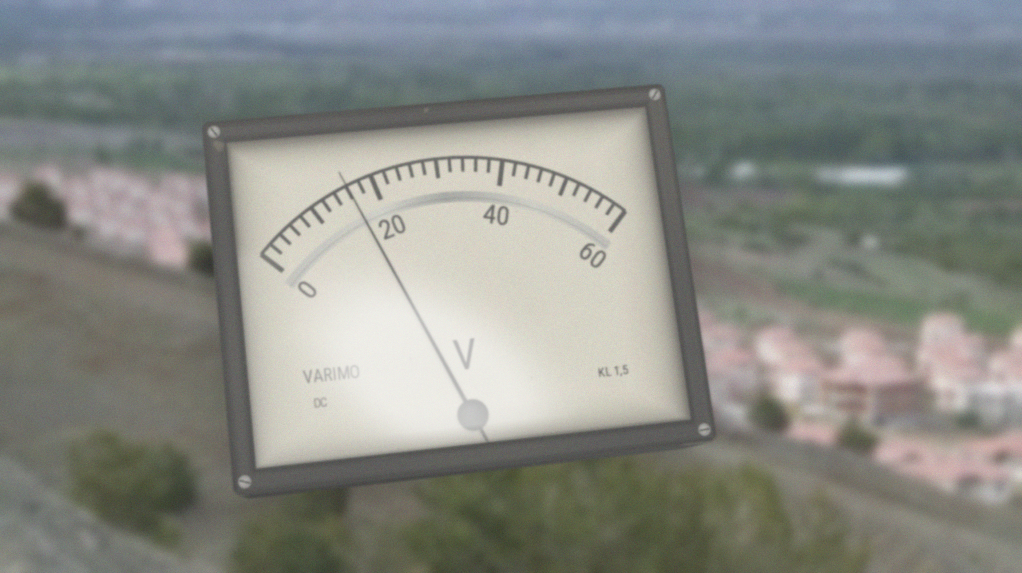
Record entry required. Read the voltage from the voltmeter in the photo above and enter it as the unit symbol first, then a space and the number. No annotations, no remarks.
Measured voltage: V 16
